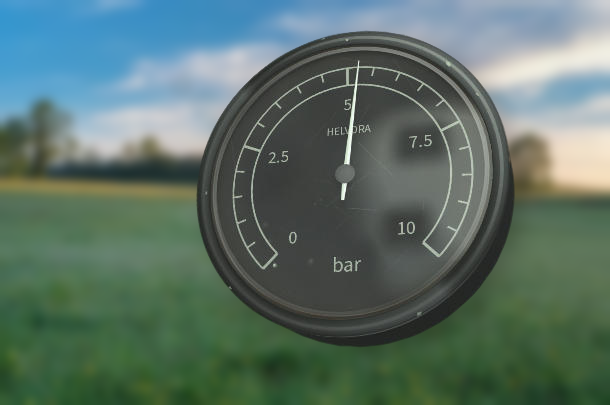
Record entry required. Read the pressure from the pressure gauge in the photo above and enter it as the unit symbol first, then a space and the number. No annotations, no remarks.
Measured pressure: bar 5.25
